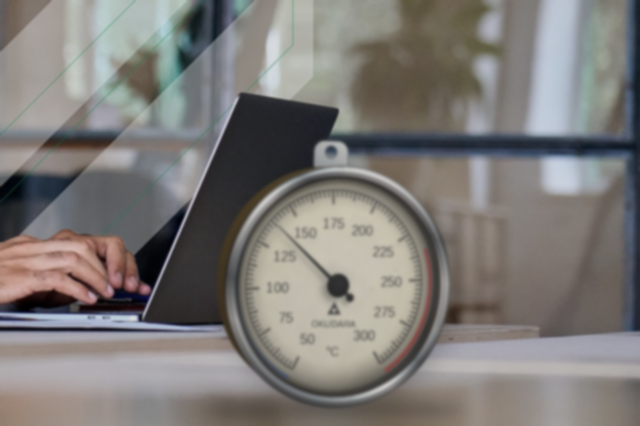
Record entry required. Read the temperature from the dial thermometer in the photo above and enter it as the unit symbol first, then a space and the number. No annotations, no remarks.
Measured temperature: °C 137.5
